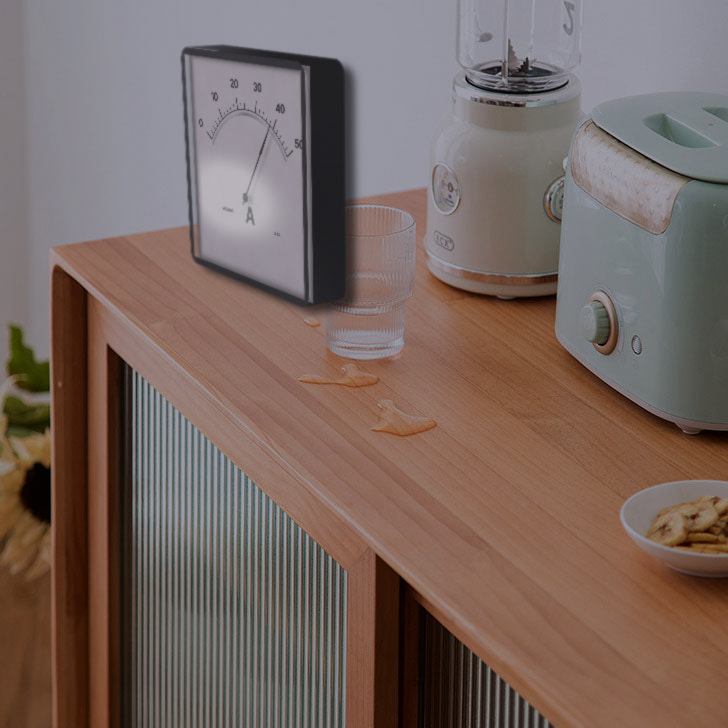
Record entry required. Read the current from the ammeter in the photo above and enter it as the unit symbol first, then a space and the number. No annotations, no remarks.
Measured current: A 40
